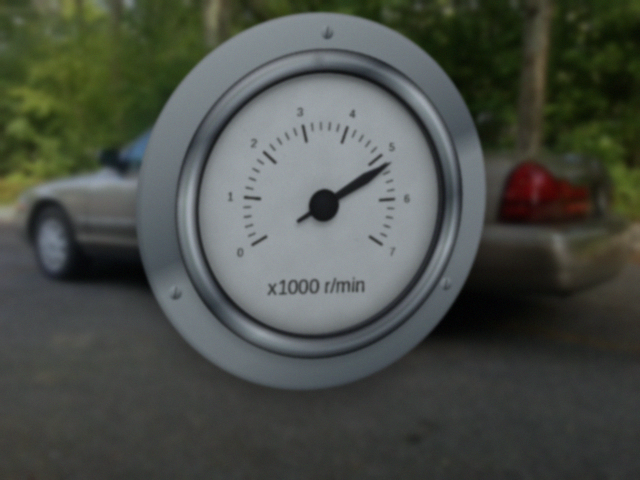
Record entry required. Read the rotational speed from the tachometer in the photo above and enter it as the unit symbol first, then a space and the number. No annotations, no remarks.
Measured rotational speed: rpm 5200
